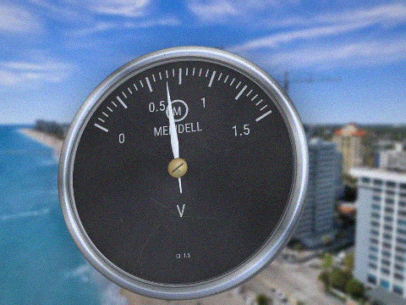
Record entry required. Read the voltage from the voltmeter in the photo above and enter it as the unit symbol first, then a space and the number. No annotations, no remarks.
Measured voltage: V 0.65
